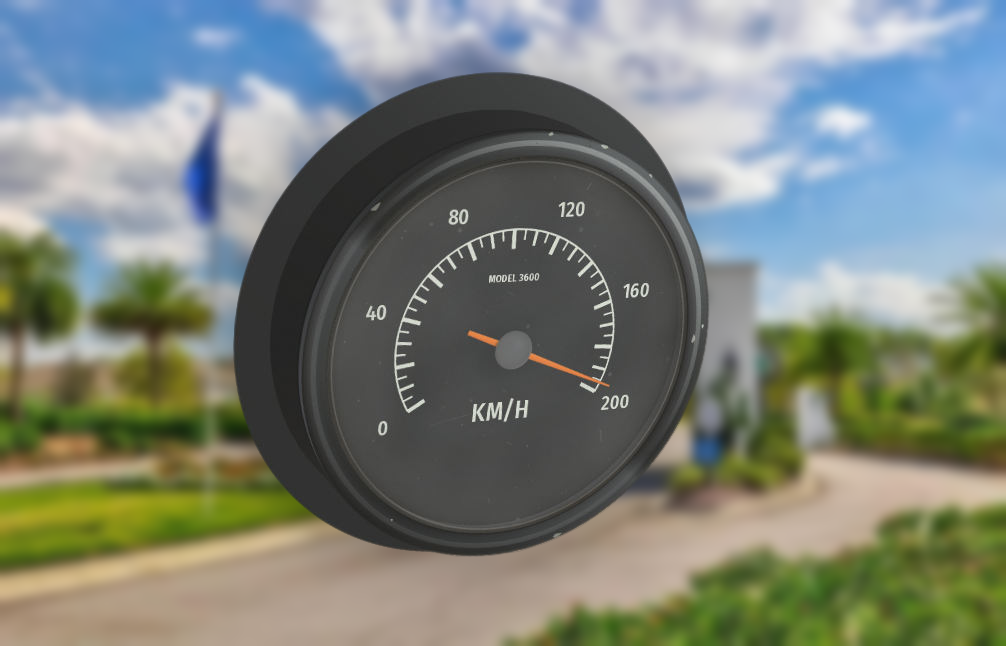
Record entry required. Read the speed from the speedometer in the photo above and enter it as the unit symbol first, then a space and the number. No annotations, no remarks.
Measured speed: km/h 195
